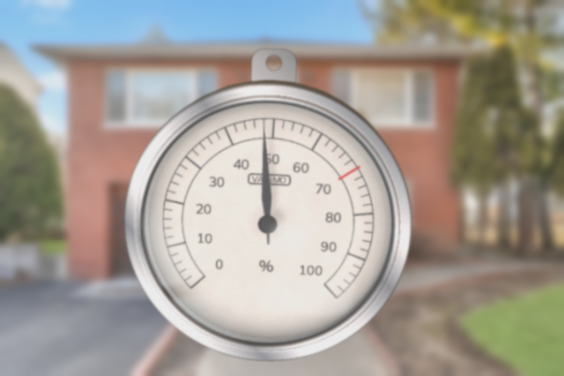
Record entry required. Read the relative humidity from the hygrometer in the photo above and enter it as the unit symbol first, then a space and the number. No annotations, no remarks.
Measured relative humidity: % 48
